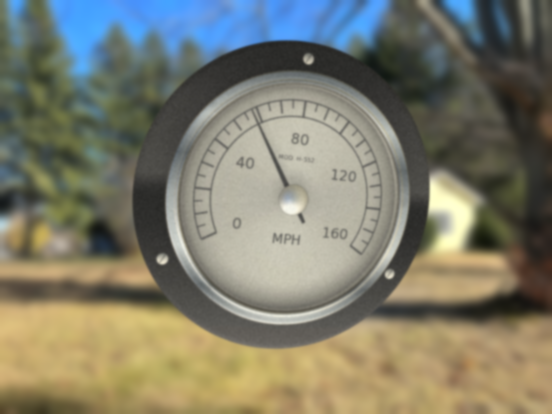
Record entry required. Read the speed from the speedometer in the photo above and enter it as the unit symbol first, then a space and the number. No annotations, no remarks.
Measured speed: mph 57.5
